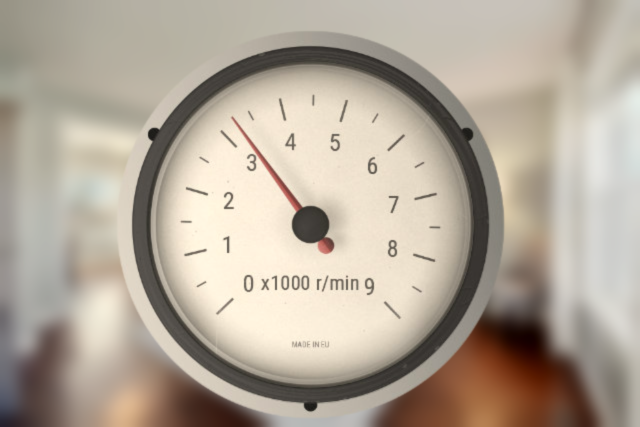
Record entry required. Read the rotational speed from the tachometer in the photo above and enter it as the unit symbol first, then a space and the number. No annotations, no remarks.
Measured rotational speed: rpm 3250
